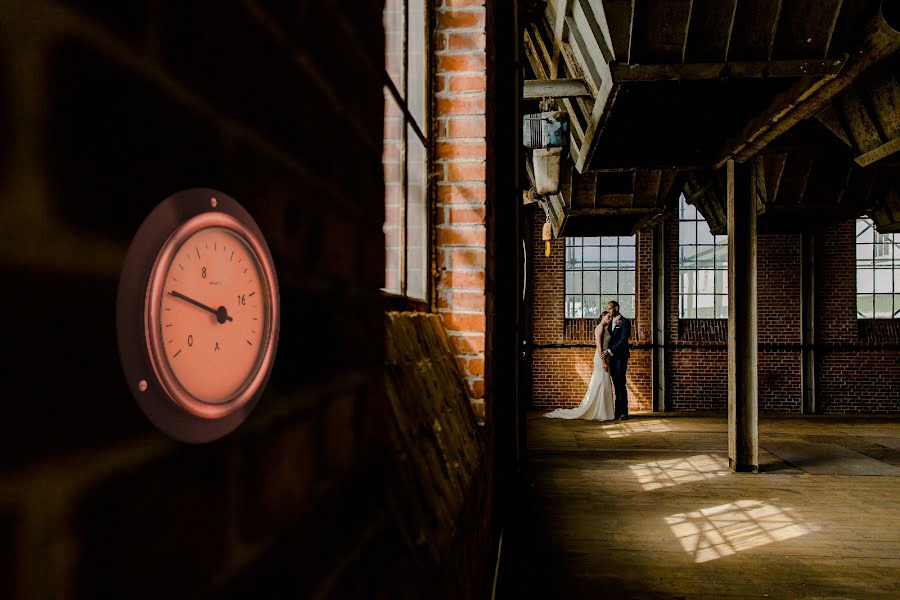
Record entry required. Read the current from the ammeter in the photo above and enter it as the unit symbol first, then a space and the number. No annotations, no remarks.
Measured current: A 4
